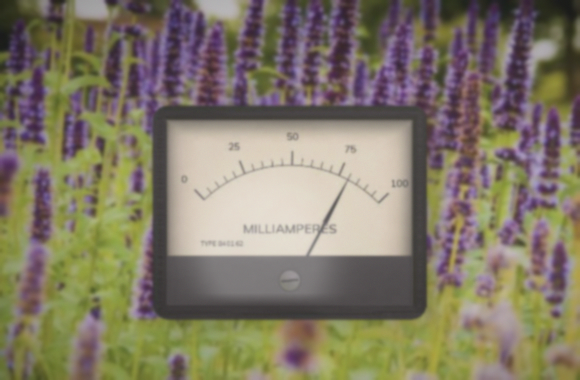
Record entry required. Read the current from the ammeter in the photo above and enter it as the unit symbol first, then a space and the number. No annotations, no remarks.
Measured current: mA 80
